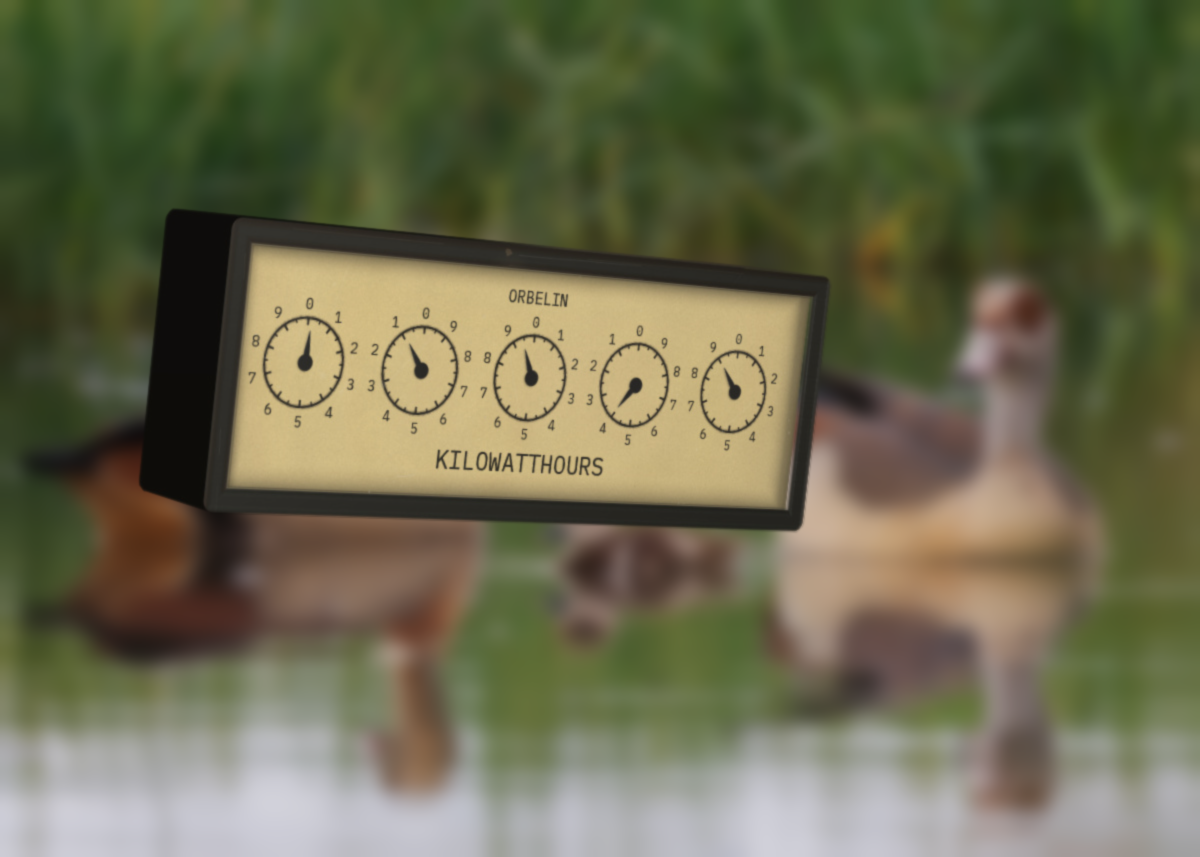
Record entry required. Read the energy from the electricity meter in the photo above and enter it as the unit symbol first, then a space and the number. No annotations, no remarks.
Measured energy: kWh 939
